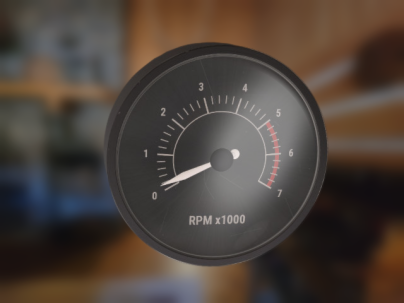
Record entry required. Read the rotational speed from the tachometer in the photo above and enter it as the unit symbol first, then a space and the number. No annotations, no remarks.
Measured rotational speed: rpm 200
